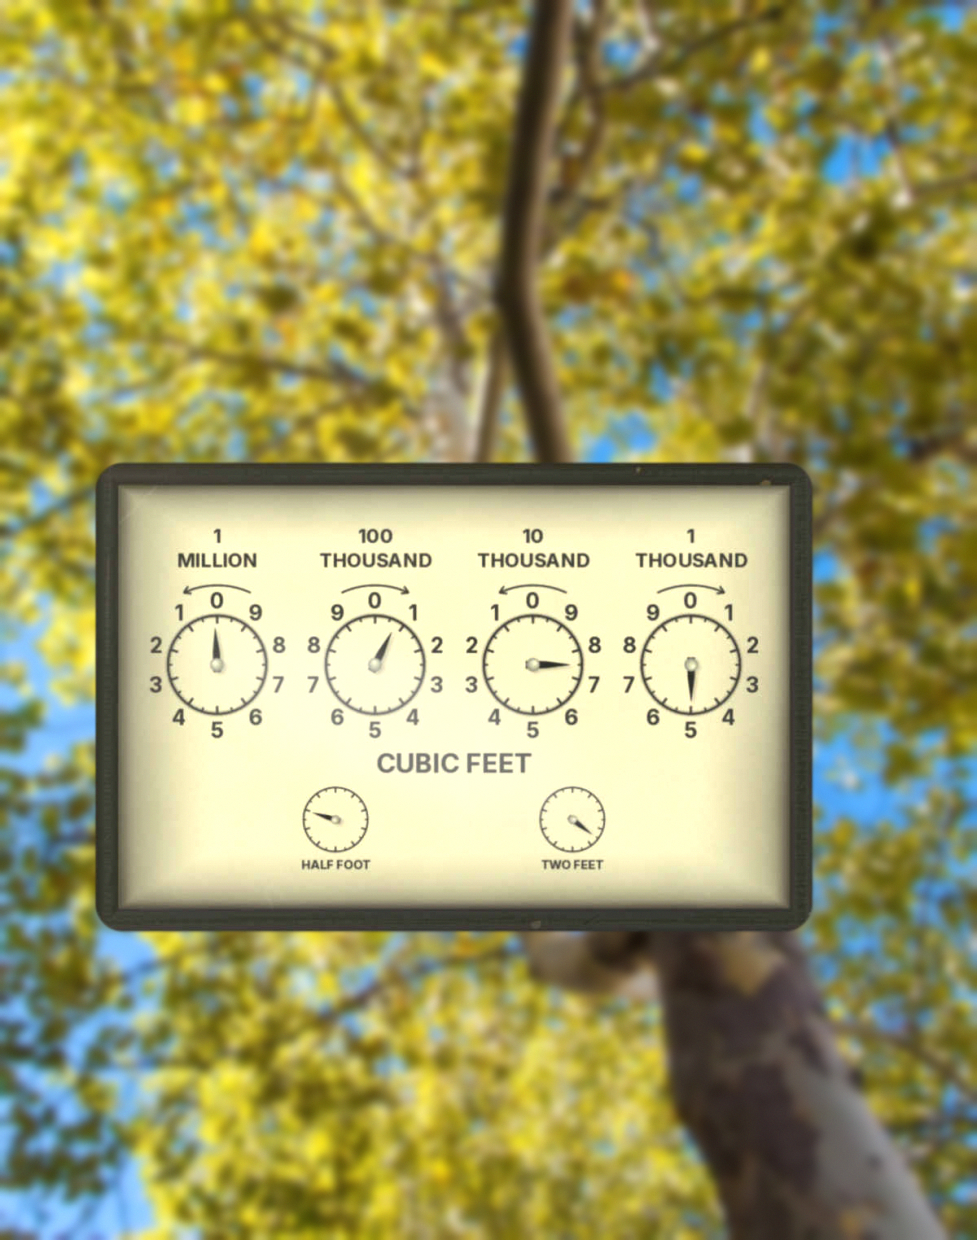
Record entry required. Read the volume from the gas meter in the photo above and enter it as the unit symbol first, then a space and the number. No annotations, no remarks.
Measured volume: ft³ 7500
